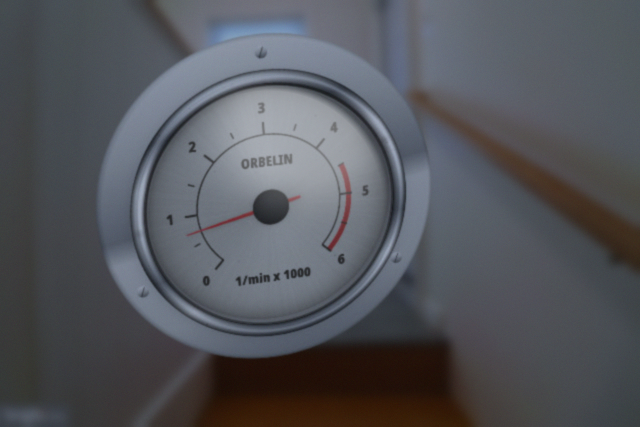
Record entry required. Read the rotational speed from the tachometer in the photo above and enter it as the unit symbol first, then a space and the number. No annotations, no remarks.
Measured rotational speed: rpm 750
